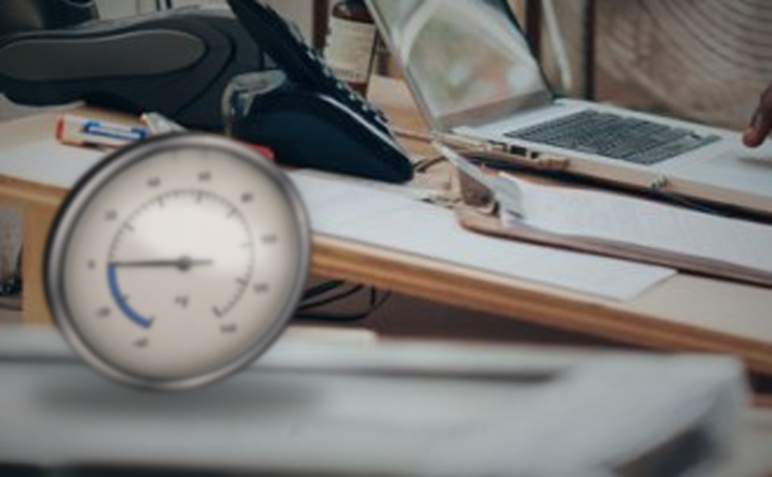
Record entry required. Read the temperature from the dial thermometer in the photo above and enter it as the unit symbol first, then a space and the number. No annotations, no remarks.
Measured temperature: °F 0
